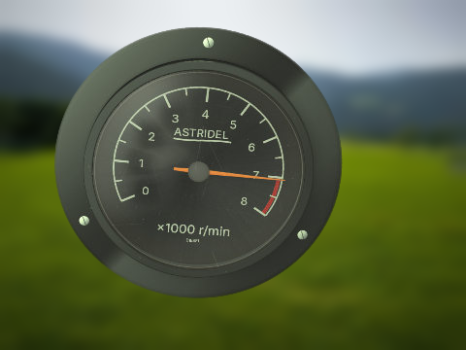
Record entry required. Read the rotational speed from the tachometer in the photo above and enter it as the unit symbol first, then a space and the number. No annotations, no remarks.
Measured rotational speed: rpm 7000
